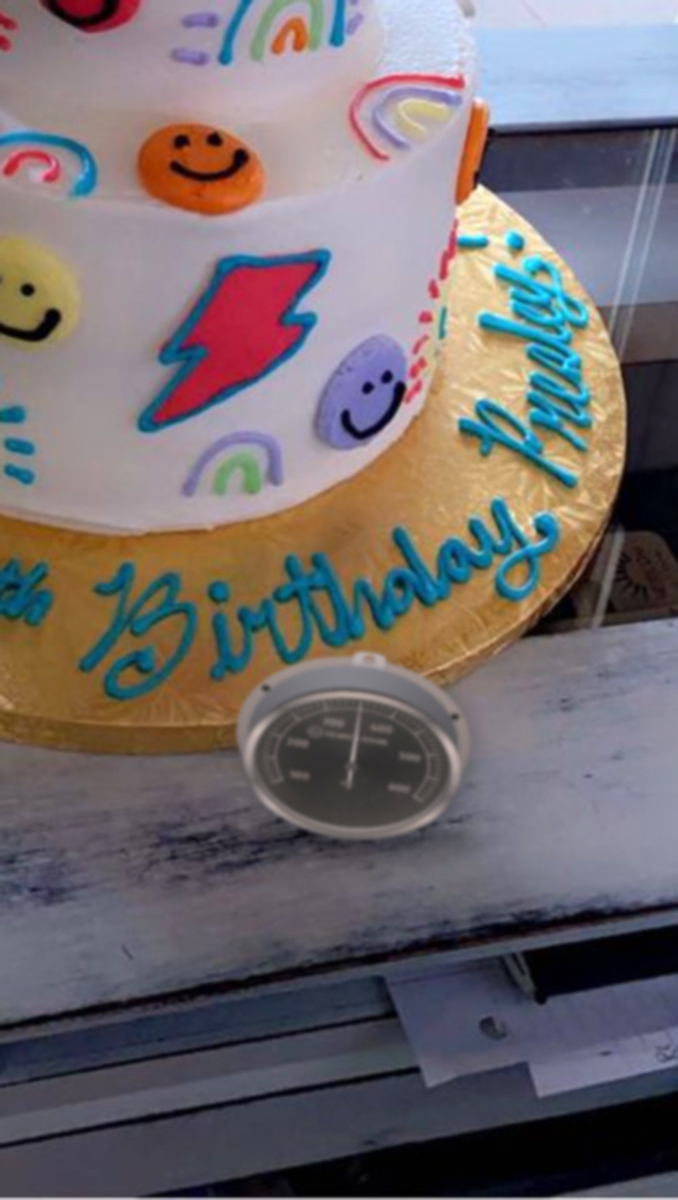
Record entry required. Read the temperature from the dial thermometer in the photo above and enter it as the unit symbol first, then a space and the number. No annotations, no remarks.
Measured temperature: °F 350
